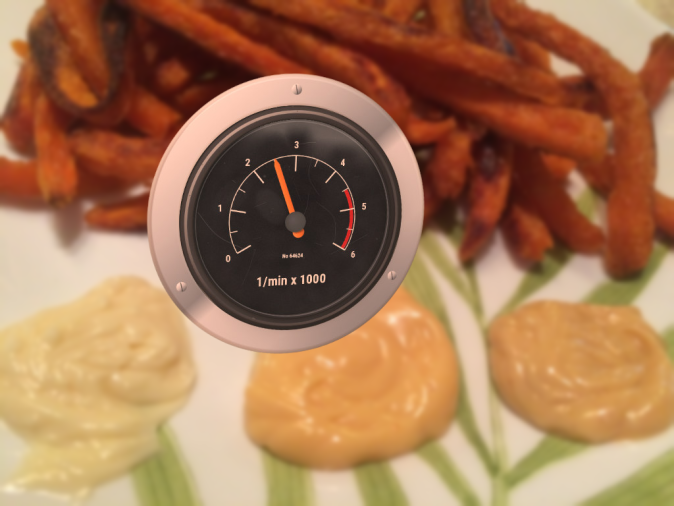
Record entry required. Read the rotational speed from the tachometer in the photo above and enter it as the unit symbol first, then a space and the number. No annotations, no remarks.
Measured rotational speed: rpm 2500
